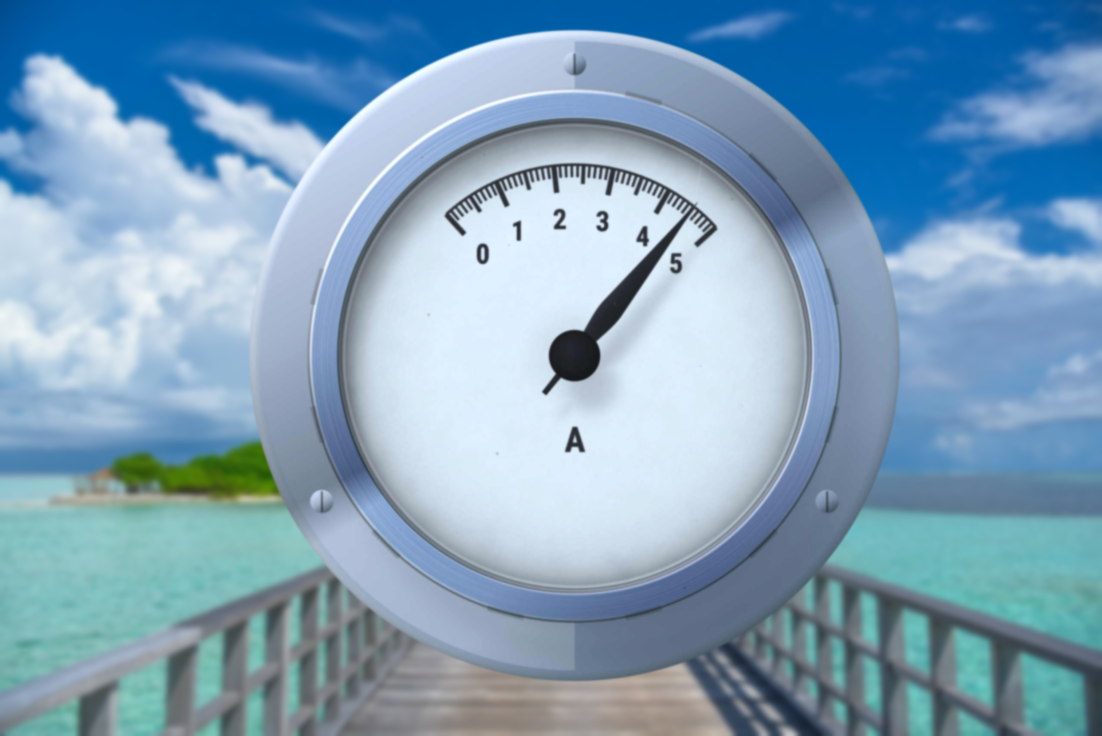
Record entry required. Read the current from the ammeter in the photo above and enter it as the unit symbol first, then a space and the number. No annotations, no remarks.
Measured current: A 4.5
